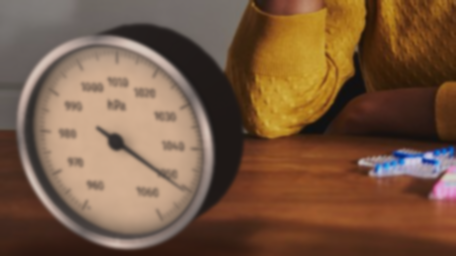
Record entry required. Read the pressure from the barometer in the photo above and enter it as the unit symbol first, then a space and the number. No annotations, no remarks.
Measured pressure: hPa 1050
